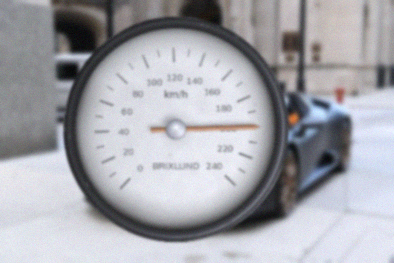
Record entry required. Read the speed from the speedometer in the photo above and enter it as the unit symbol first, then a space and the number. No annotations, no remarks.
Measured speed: km/h 200
